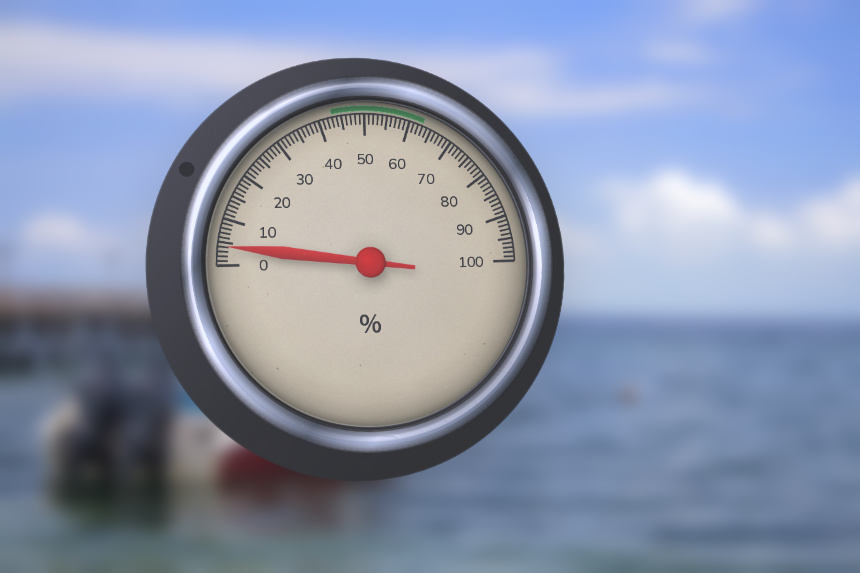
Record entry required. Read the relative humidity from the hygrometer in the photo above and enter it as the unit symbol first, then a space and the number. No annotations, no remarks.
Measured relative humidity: % 4
